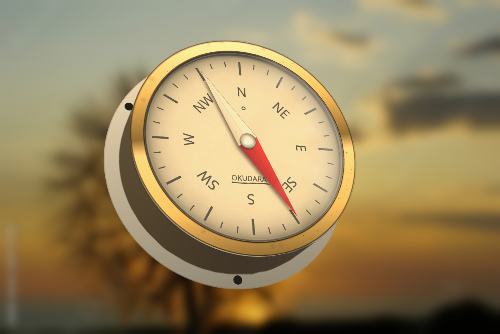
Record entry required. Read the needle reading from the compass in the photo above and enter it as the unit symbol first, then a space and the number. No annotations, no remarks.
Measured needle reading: ° 150
